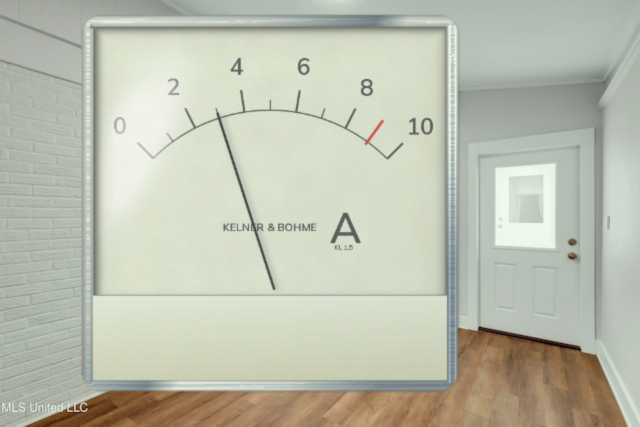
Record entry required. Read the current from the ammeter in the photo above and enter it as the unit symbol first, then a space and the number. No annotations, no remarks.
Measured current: A 3
